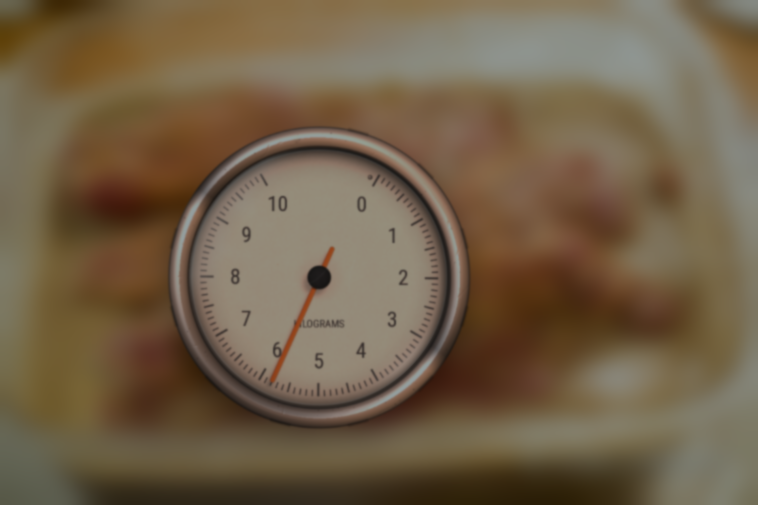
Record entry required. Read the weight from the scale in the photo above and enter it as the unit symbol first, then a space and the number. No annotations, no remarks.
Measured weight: kg 5.8
